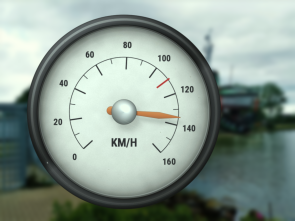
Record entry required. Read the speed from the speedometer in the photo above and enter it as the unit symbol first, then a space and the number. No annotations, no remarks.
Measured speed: km/h 135
